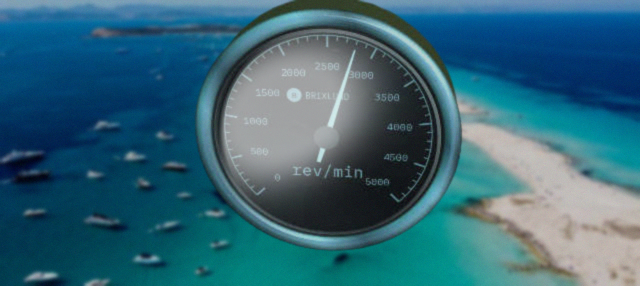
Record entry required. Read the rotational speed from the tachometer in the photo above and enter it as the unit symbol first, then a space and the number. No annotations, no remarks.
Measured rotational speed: rpm 2800
